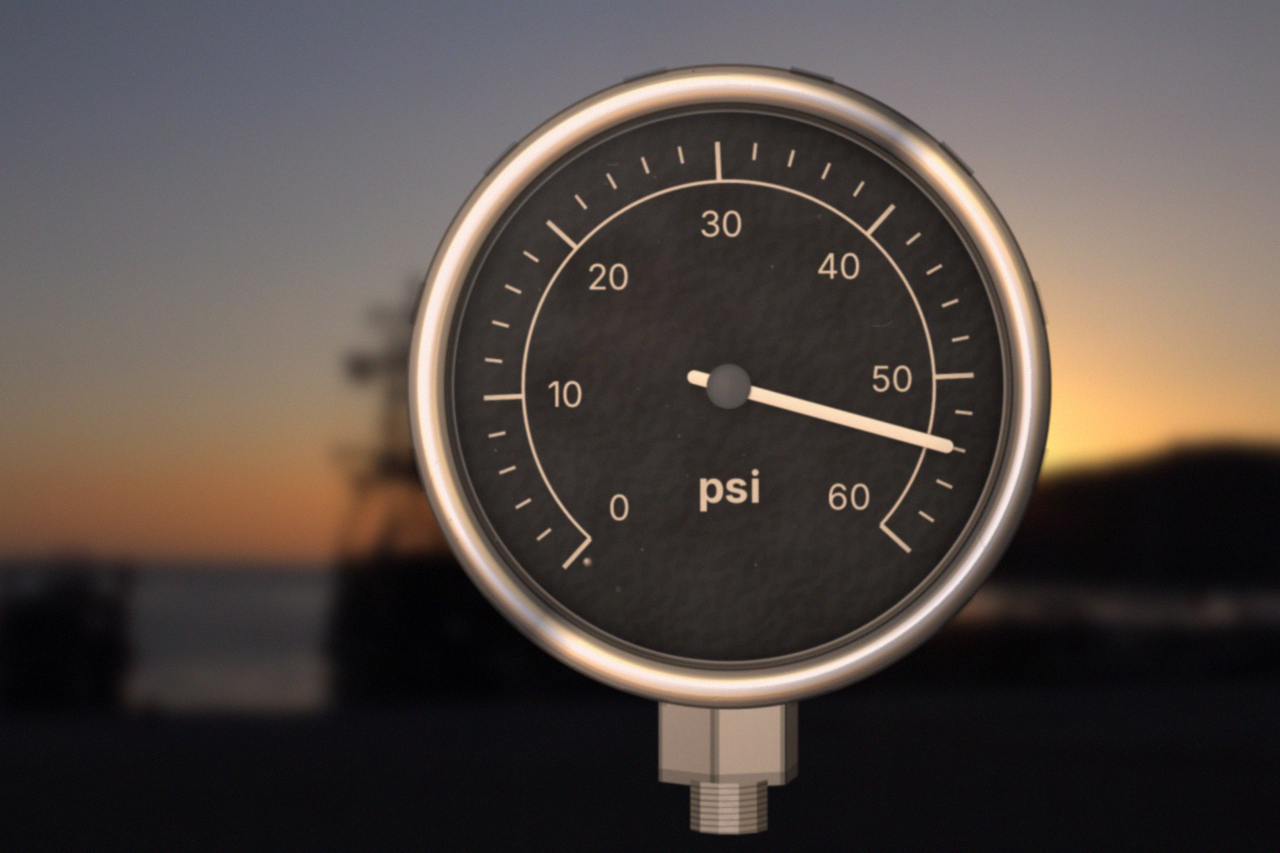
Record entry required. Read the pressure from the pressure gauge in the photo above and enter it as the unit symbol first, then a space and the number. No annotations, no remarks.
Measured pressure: psi 54
